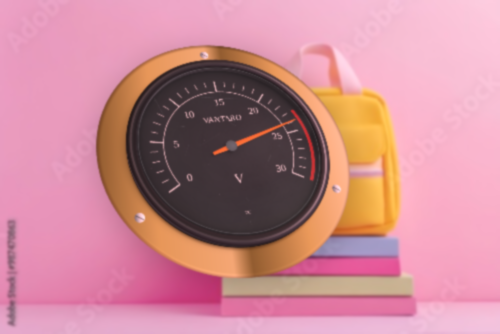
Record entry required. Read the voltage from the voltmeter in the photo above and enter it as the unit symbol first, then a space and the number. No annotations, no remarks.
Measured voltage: V 24
